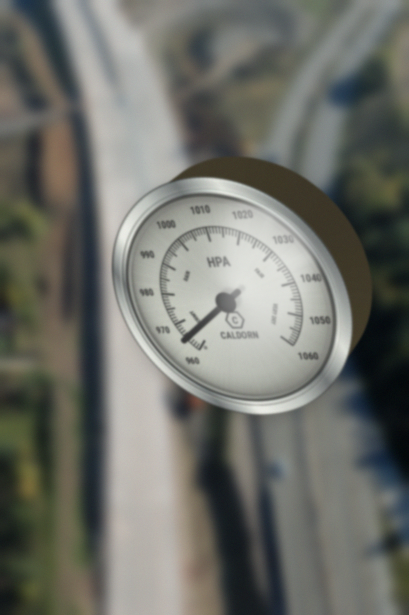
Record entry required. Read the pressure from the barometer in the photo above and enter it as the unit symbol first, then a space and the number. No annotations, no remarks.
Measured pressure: hPa 965
